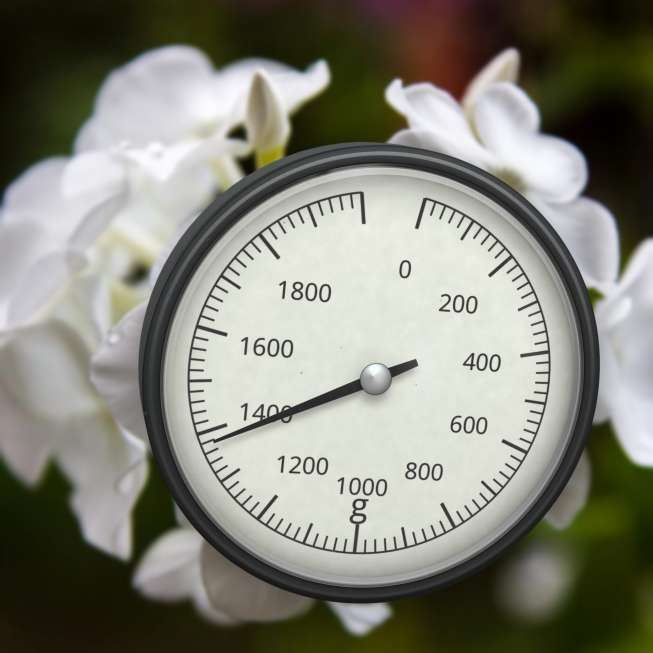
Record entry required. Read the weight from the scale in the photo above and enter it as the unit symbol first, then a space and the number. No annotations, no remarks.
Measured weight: g 1380
